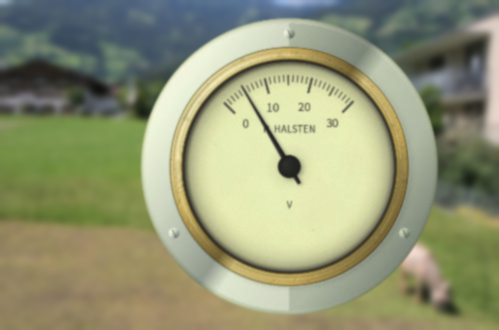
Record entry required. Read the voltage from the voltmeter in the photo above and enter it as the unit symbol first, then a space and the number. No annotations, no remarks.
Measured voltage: V 5
